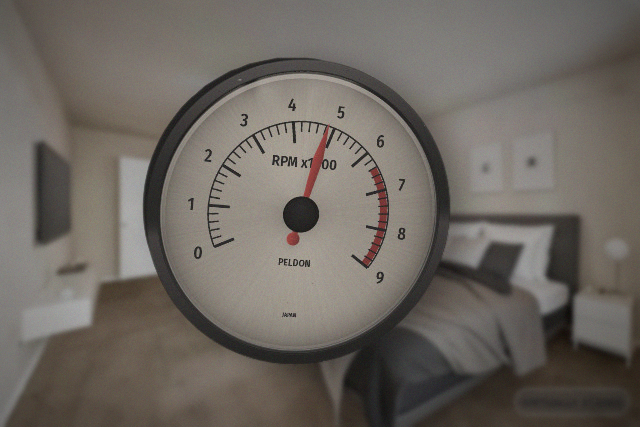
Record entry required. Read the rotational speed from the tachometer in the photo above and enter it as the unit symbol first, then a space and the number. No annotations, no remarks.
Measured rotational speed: rpm 4800
